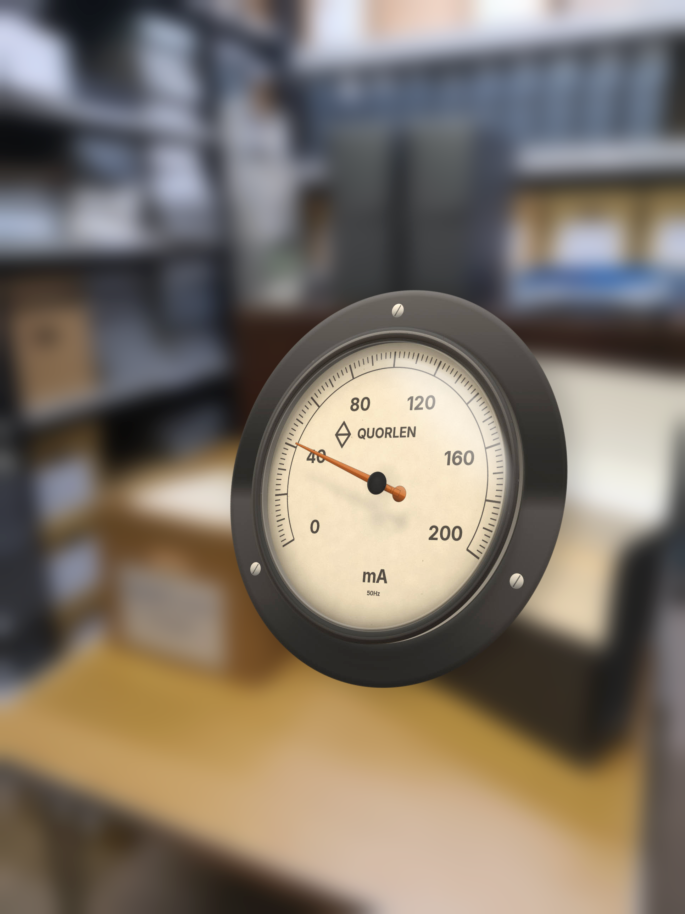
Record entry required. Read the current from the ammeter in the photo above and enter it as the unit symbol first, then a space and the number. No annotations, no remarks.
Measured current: mA 42
